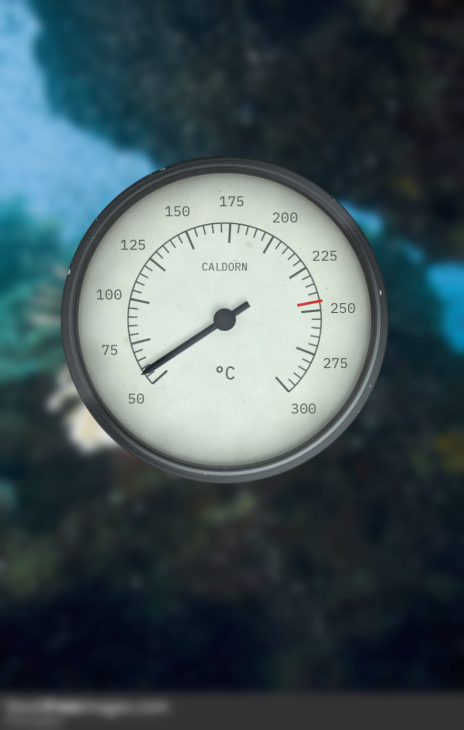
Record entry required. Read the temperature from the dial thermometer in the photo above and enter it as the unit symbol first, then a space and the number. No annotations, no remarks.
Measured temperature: °C 57.5
